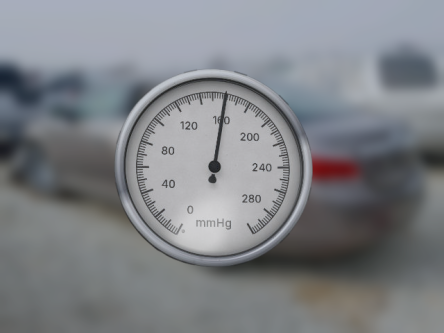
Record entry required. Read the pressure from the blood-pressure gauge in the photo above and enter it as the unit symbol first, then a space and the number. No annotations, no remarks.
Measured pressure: mmHg 160
